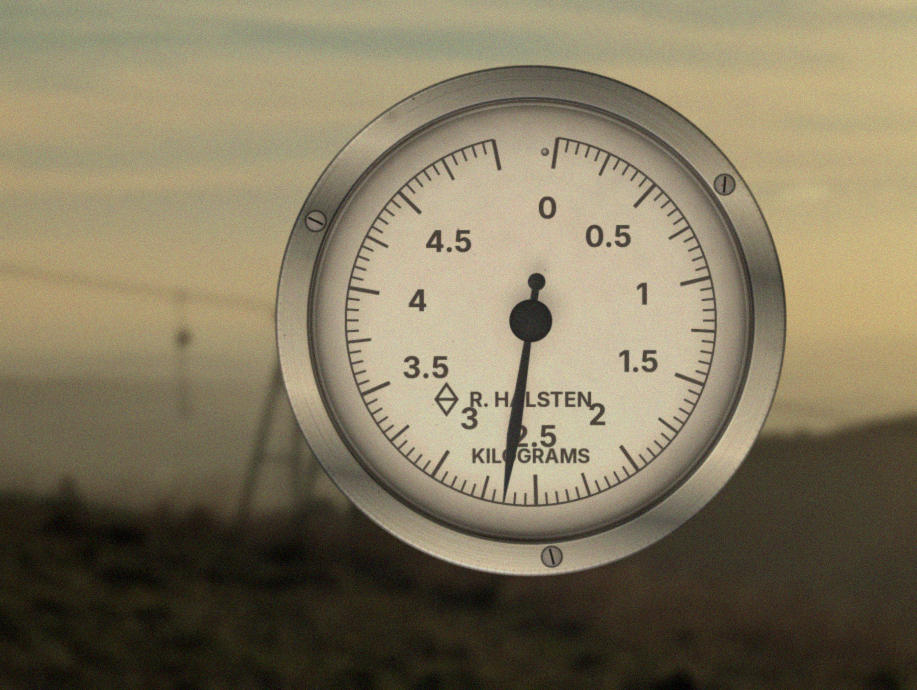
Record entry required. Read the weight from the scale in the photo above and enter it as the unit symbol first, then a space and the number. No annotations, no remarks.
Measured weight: kg 2.65
